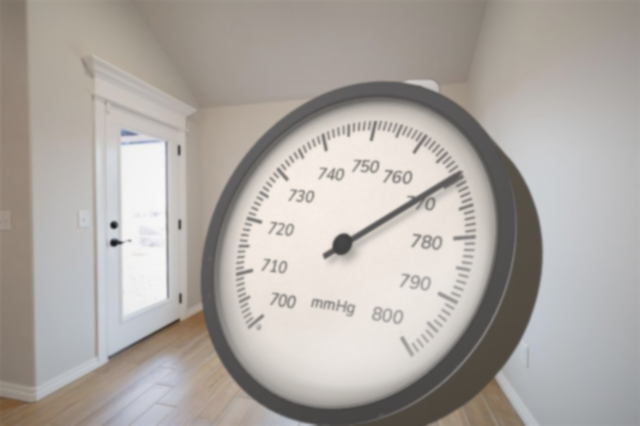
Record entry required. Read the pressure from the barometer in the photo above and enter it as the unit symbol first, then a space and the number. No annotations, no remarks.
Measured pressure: mmHg 770
